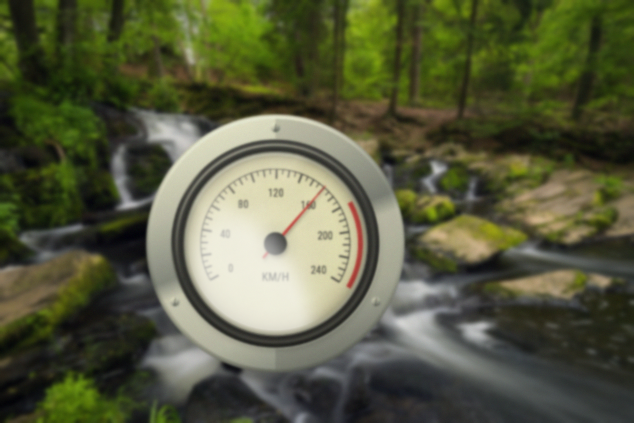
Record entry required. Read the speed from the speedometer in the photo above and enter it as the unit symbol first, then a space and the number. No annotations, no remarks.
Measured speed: km/h 160
